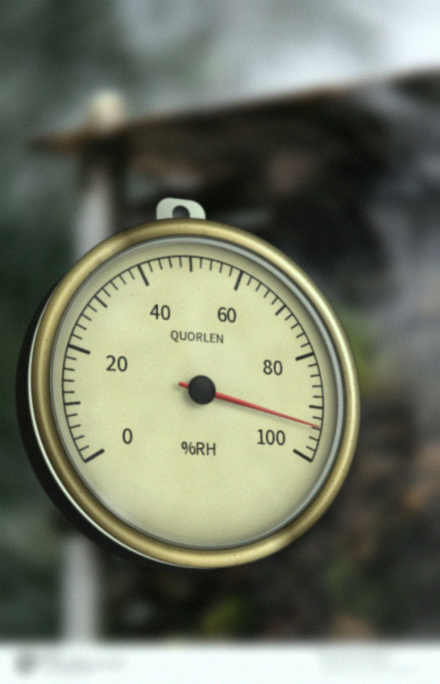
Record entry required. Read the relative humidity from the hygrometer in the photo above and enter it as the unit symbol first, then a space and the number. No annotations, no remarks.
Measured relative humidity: % 94
